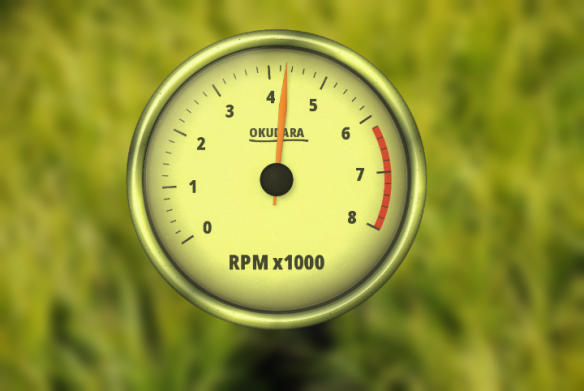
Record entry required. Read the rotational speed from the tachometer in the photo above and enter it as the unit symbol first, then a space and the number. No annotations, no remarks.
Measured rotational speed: rpm 4300
